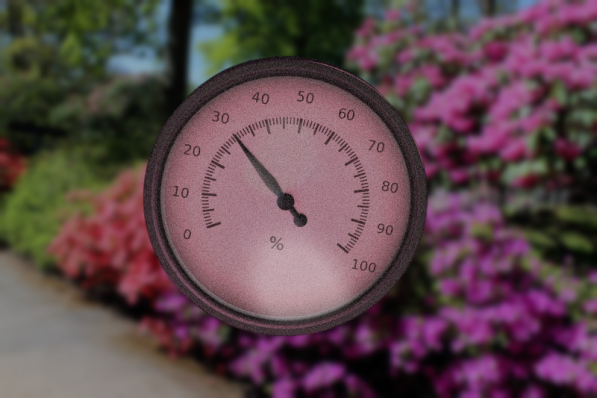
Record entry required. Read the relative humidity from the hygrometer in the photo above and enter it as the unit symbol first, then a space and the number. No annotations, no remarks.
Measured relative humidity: % 30
